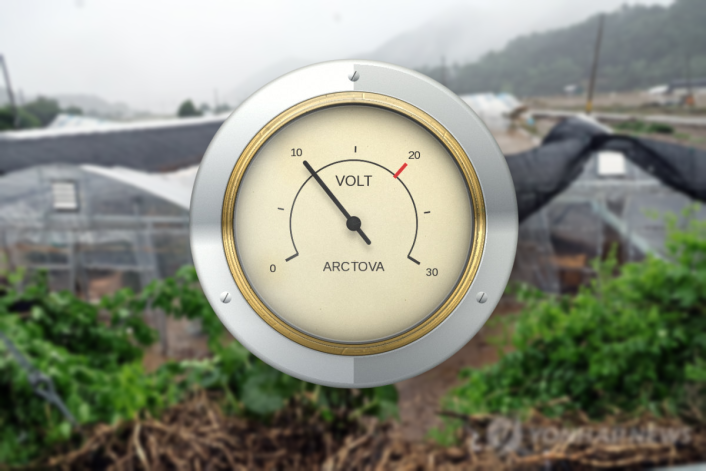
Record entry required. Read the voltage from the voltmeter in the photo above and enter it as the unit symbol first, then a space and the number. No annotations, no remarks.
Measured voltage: V 10
